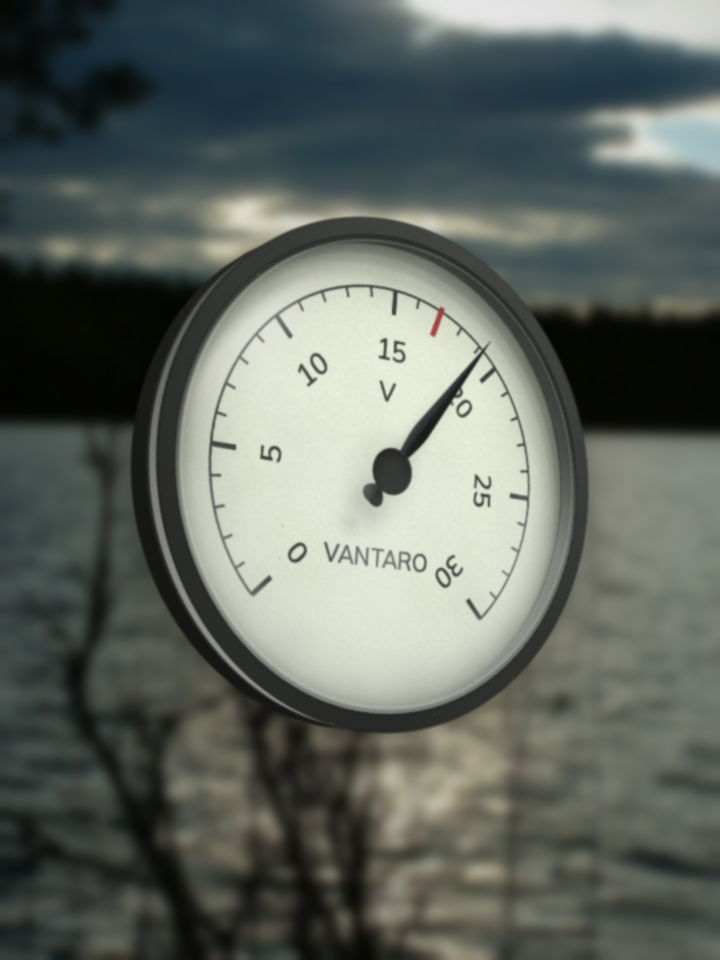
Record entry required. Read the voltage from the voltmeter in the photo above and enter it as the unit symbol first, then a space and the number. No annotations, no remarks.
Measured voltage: V 19
